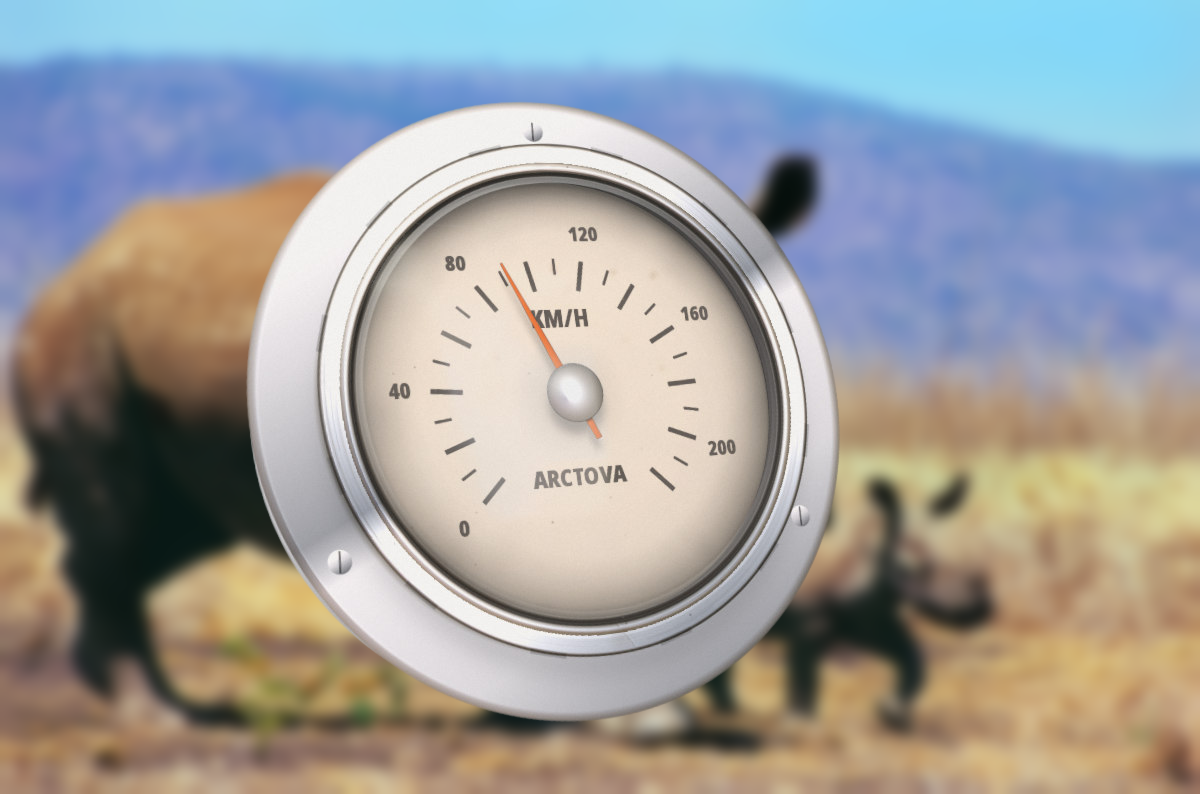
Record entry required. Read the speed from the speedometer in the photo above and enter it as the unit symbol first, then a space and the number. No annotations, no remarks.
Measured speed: km/h 90
